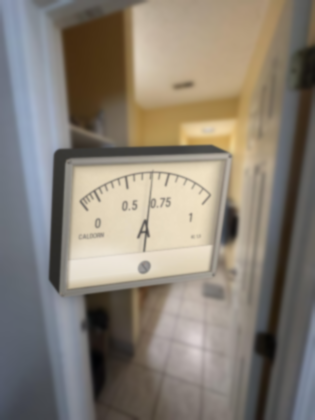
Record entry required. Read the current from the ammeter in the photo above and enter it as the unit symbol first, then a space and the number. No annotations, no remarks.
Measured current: A 0.65
